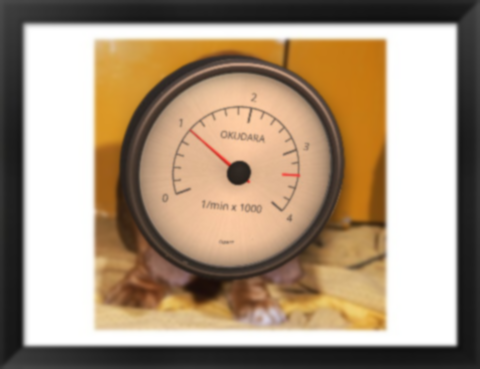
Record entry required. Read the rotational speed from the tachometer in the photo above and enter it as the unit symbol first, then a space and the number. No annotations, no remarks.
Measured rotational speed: rpm 1000
